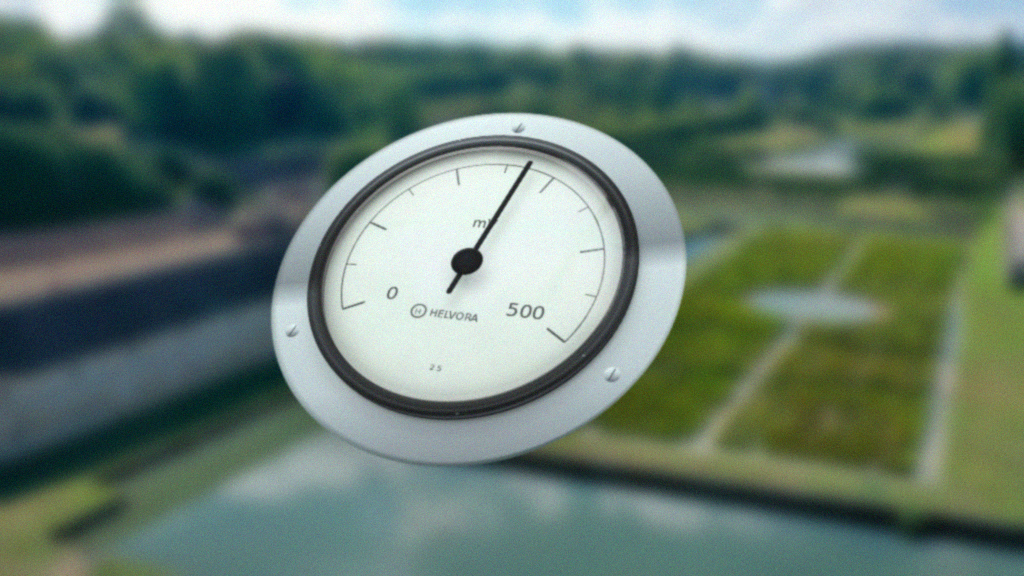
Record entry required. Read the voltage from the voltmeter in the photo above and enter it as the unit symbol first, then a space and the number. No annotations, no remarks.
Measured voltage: mV 275
